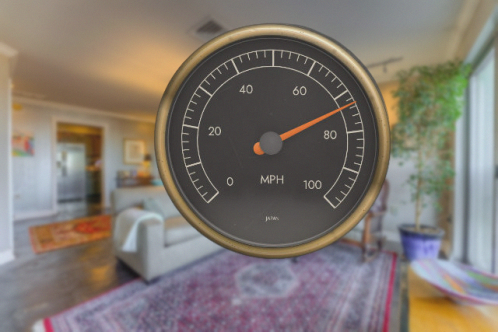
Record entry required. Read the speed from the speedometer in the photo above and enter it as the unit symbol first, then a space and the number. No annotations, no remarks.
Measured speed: mph 73
